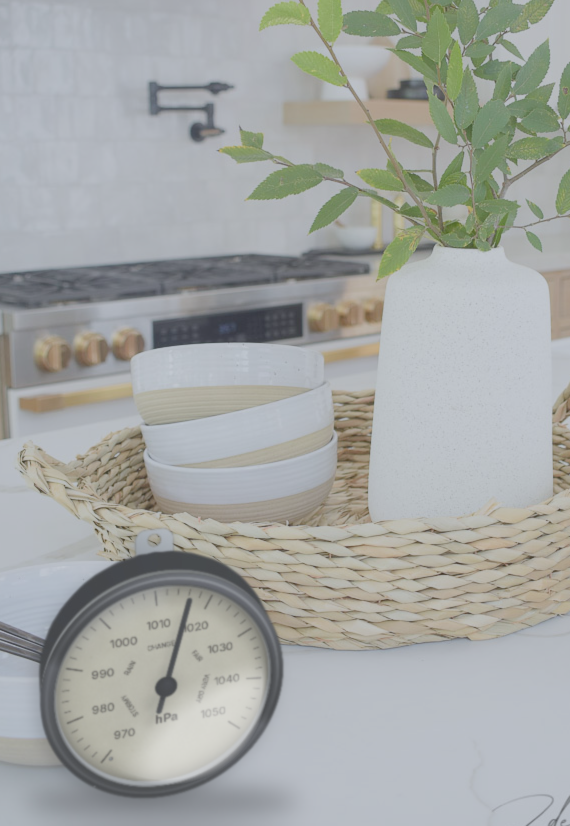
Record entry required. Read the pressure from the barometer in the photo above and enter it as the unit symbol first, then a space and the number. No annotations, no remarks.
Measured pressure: hPa 1016
